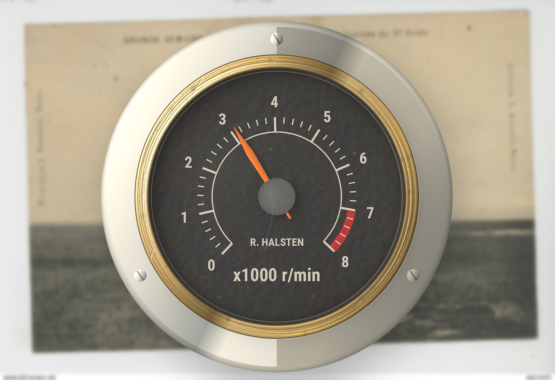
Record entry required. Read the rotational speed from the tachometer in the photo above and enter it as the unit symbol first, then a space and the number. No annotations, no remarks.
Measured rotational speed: rpm 3100
